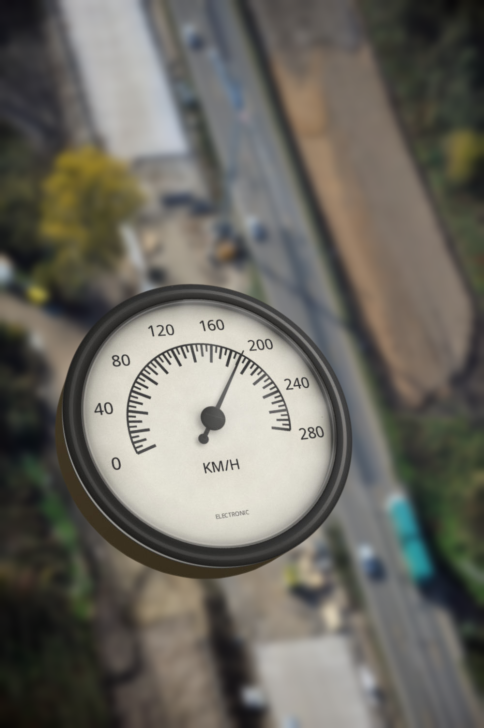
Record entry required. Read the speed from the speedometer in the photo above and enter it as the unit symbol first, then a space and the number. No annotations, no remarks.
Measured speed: km/h 190
